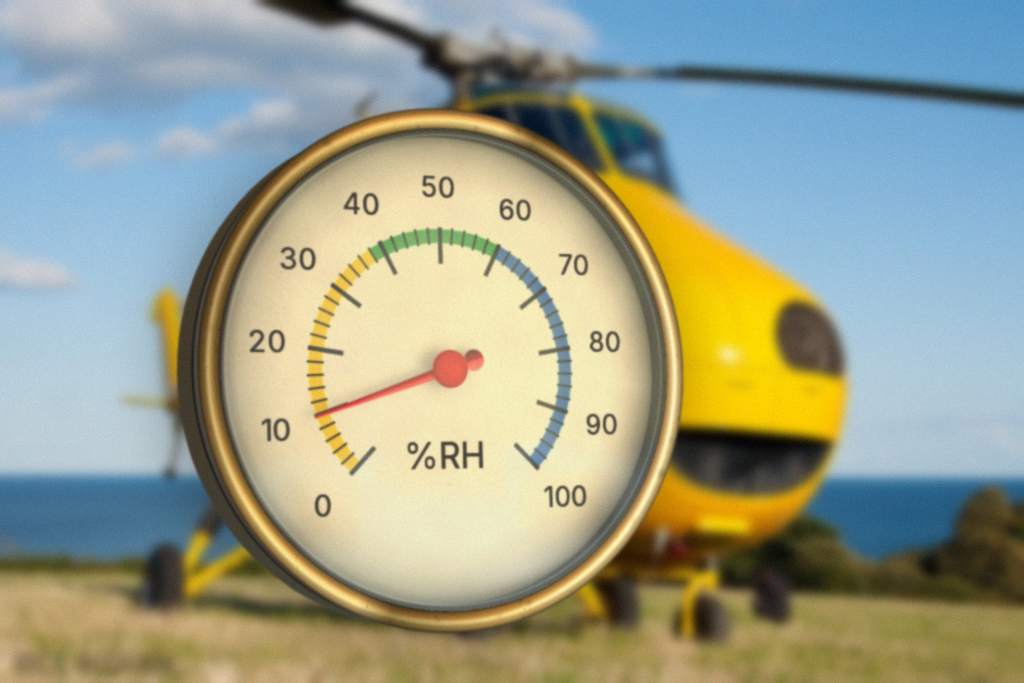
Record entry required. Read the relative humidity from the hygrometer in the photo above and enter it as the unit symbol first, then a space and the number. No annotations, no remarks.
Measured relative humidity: % 10
